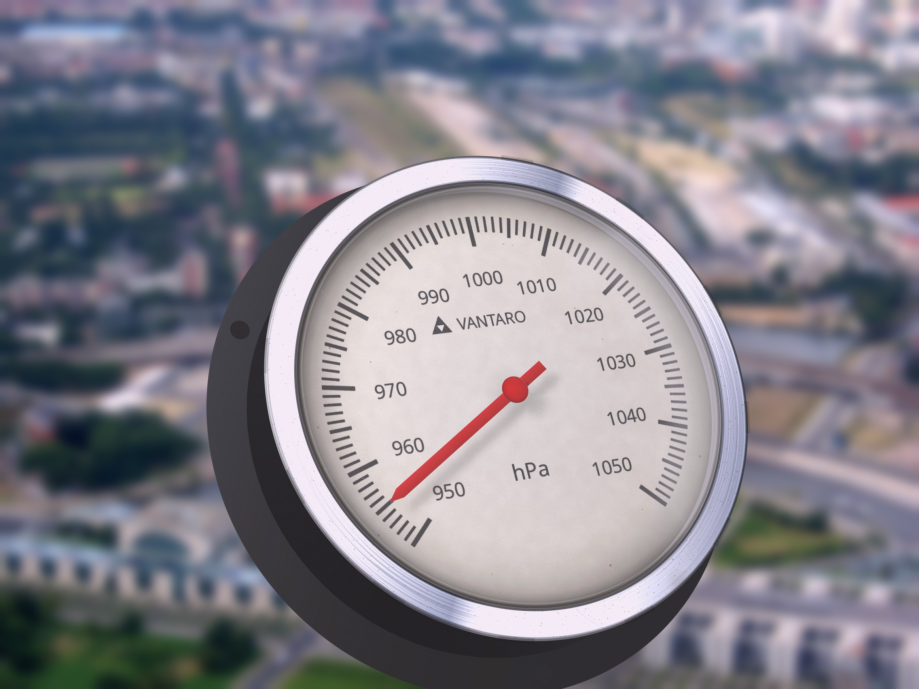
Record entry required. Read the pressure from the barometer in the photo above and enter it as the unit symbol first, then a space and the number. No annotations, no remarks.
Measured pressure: hPa 955
